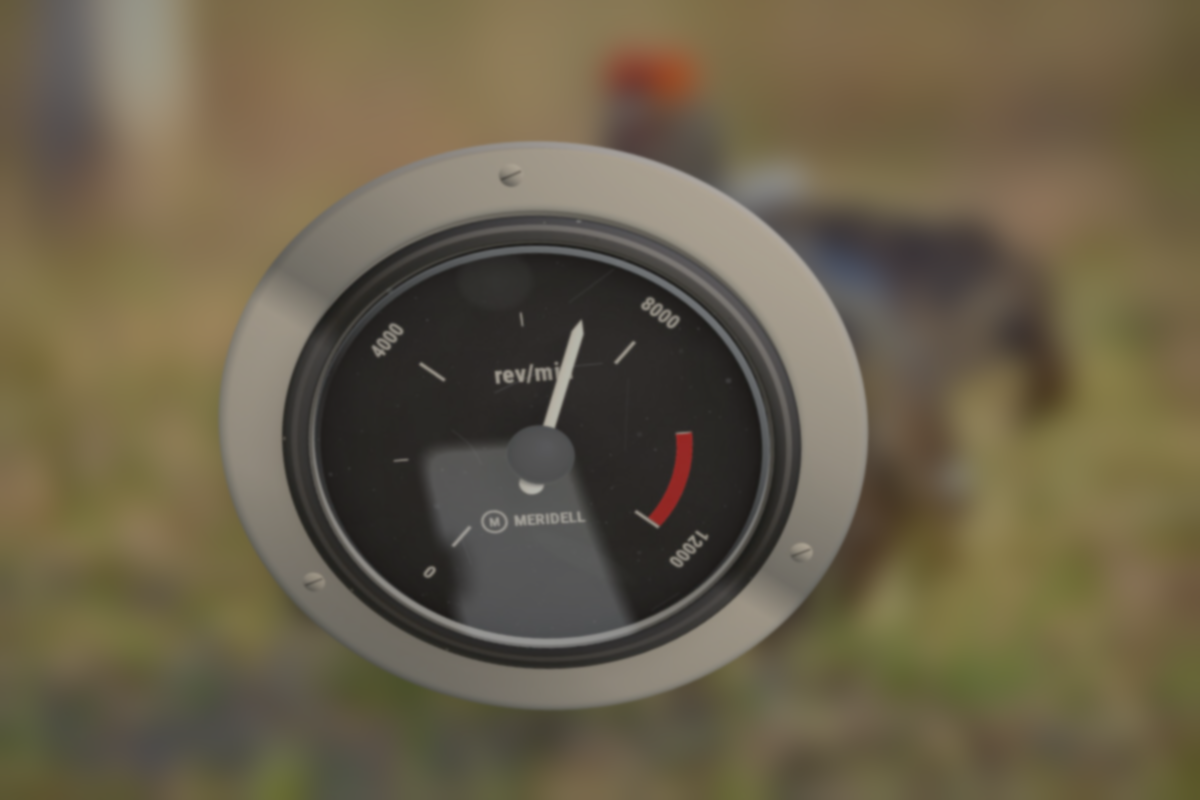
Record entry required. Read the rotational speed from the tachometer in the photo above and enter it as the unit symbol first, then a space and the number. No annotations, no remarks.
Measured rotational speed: rpm 7000
